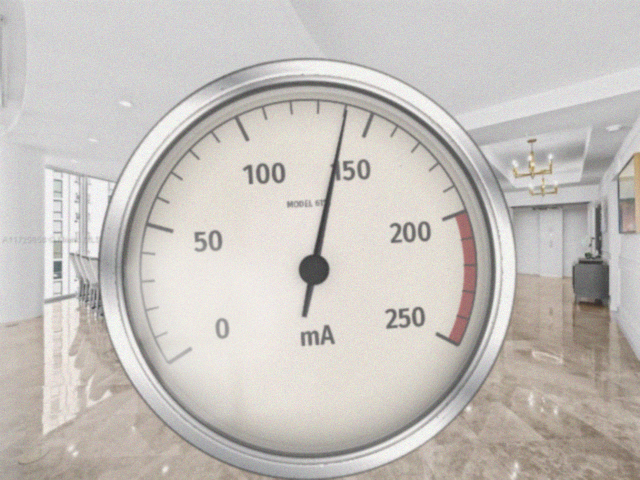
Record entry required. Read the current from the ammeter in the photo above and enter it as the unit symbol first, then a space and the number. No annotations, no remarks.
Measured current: mA 140
